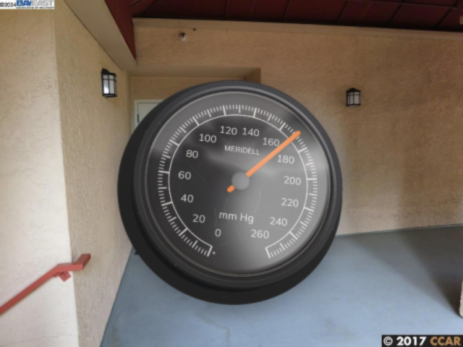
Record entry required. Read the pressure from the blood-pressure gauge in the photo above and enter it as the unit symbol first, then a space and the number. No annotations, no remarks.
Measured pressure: mmHg 170
